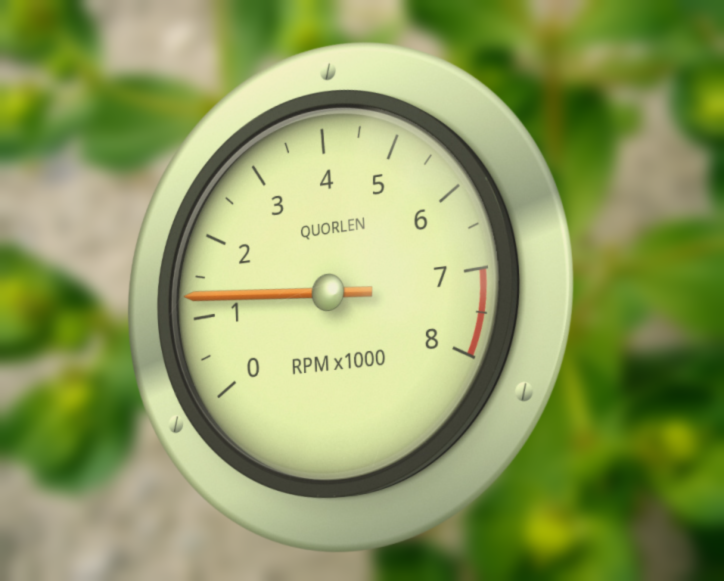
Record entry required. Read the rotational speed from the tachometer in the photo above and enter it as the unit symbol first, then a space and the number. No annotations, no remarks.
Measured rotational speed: rpm 1250
